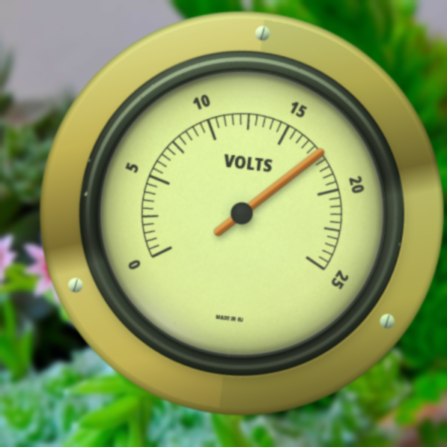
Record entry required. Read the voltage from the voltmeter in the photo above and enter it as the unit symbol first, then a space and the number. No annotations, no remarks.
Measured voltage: V 17.5
